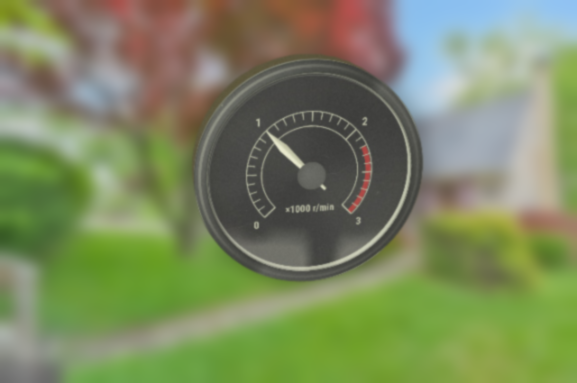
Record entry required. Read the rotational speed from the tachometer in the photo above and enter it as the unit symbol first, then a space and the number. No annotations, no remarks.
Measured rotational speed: rpm 1000
